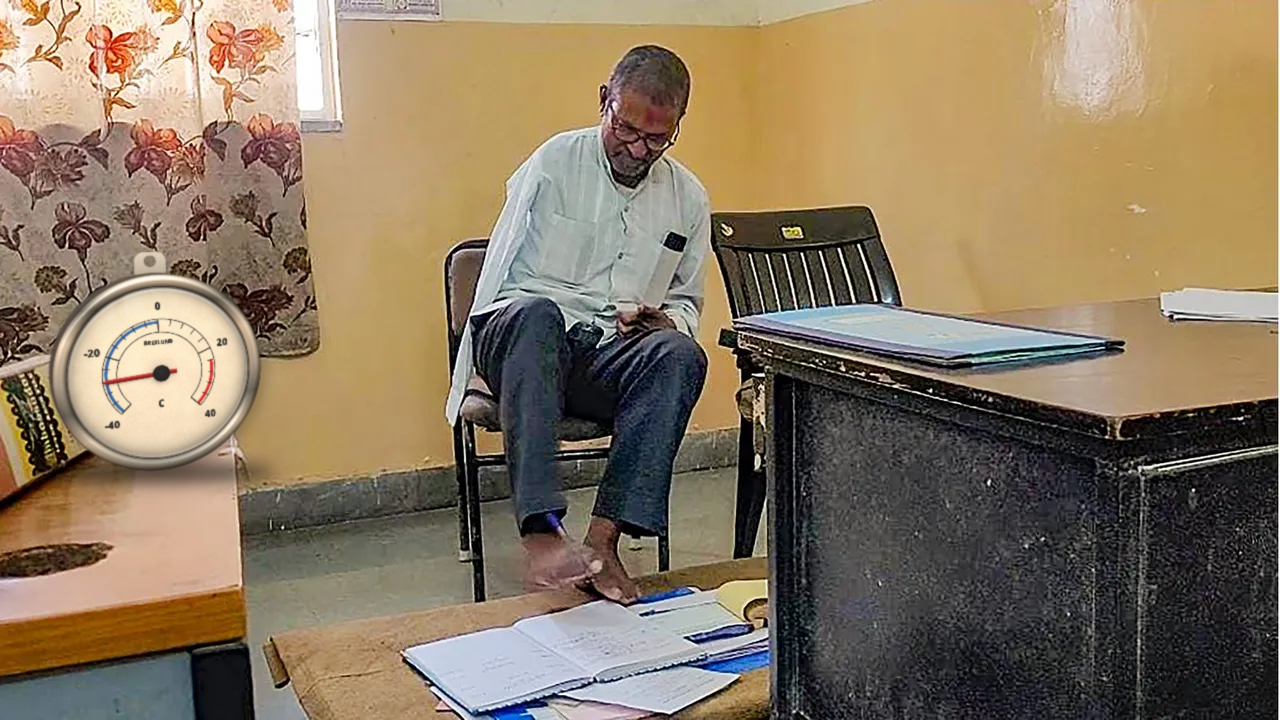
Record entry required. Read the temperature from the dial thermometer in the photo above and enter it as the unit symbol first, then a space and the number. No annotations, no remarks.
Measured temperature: °C -28
